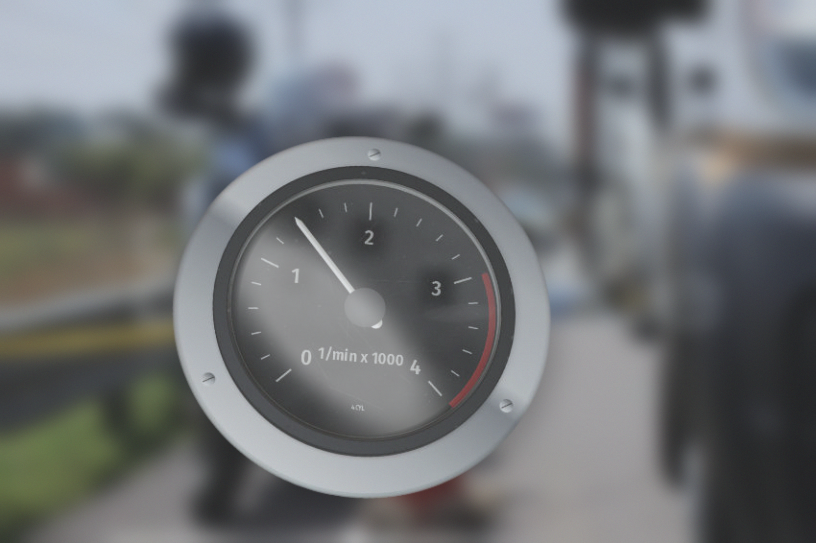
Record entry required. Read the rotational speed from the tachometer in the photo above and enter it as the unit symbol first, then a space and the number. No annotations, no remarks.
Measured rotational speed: rpm 1400
